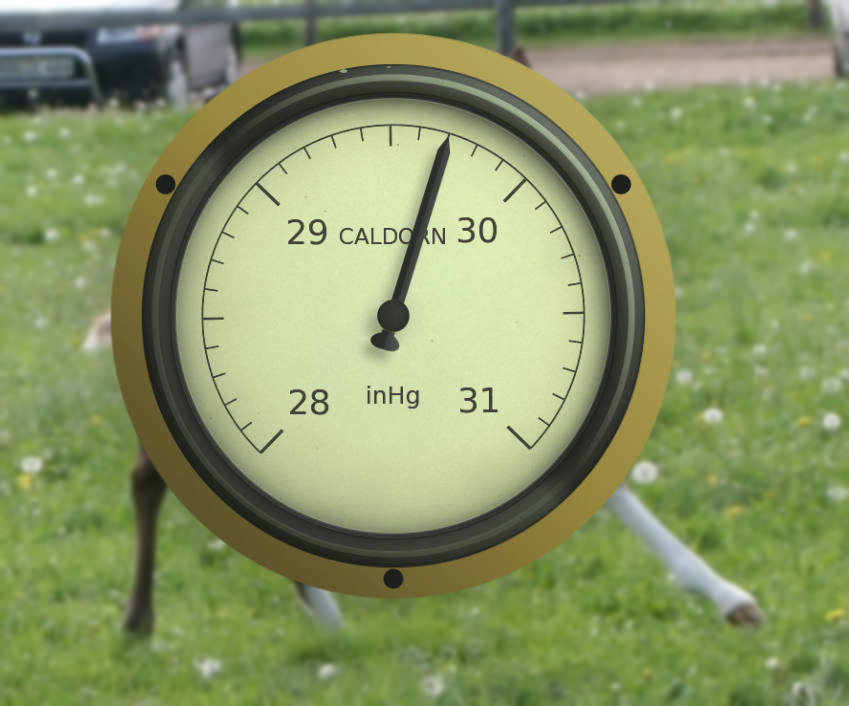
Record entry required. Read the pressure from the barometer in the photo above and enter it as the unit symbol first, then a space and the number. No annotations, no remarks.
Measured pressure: inHg 29.7
